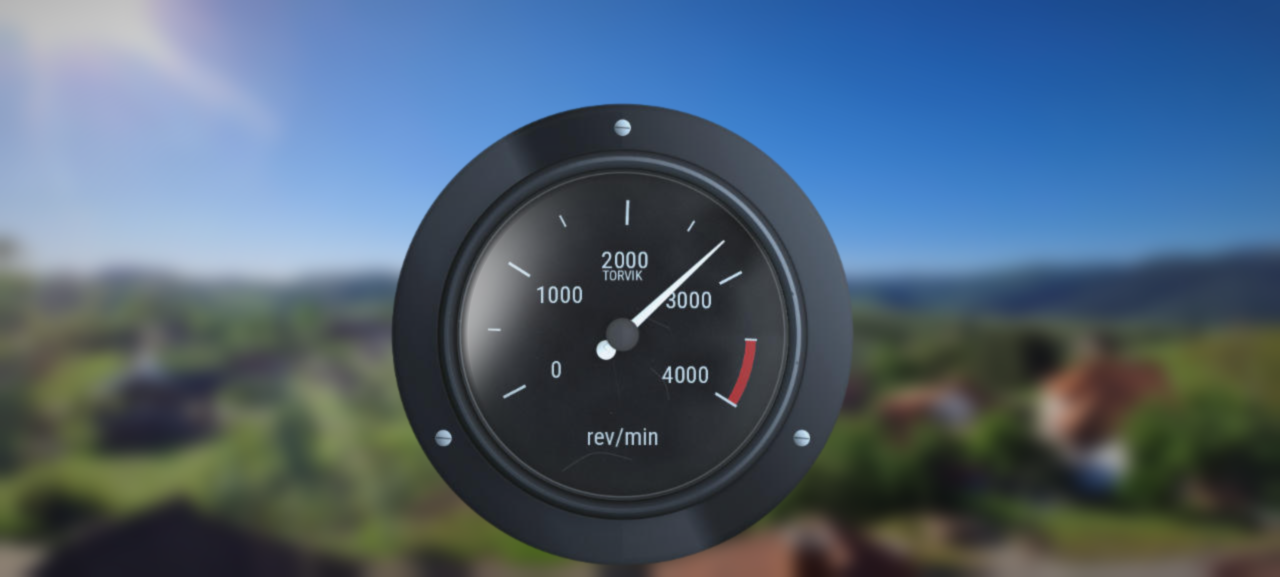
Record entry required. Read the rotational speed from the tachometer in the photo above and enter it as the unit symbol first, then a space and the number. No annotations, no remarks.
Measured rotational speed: rpm 2750
